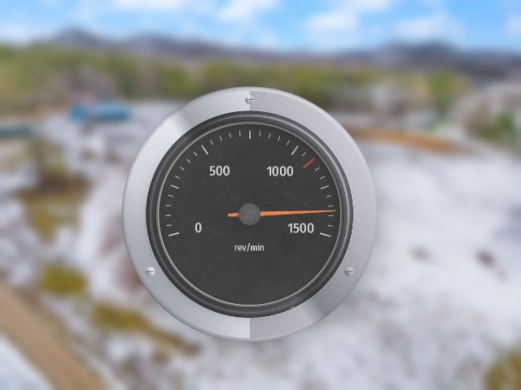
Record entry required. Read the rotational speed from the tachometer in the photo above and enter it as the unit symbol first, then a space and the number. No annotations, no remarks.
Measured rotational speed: rpm 1375
